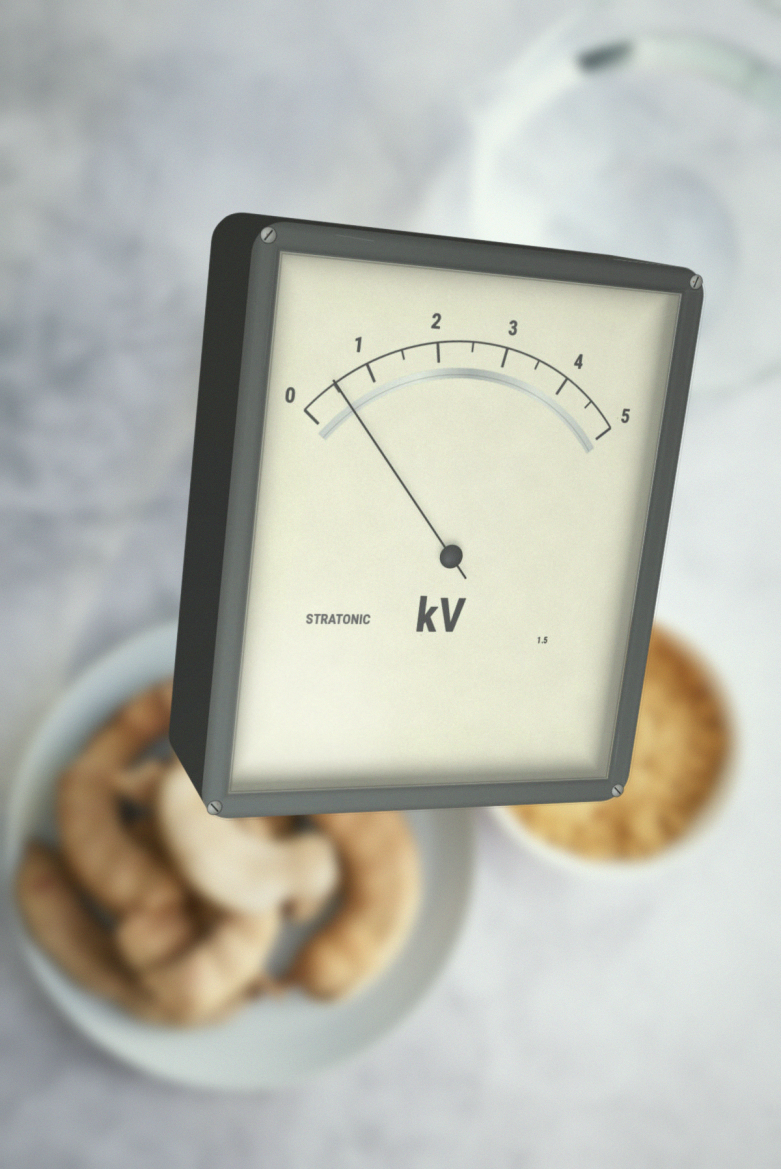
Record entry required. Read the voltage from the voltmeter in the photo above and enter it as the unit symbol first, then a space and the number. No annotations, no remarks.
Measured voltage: kV 0.5
